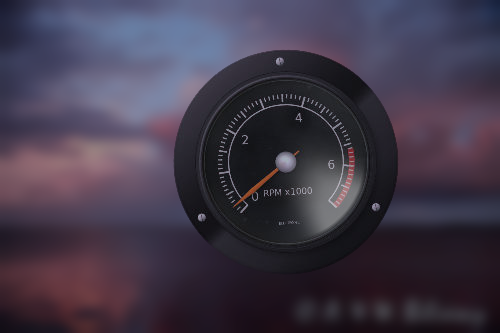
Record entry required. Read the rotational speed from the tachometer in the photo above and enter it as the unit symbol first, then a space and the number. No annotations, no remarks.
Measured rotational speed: rpm 200
